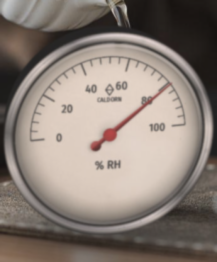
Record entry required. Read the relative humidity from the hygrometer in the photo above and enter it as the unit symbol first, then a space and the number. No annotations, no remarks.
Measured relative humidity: % 80
